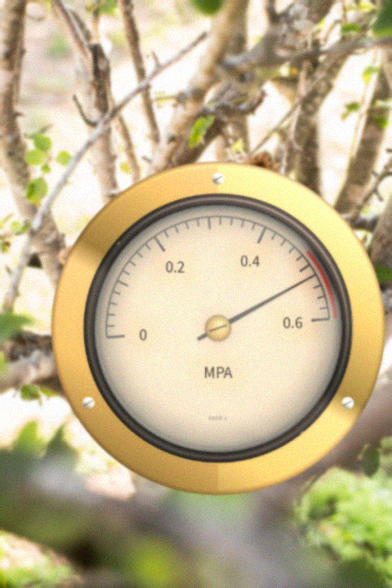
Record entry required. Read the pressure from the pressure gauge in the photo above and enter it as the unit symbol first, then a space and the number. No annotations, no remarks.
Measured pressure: MPa 0.52
